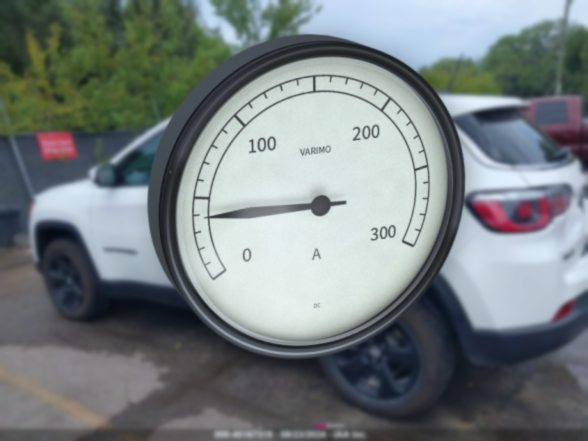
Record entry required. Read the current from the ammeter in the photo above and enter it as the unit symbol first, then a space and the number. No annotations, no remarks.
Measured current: A 40
